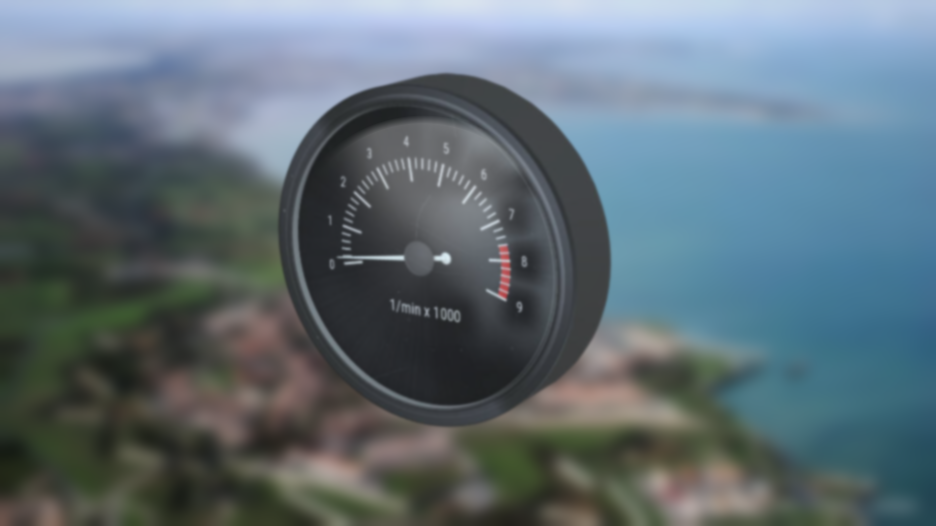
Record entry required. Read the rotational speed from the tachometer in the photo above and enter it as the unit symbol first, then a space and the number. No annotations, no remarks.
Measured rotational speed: rpm 200
